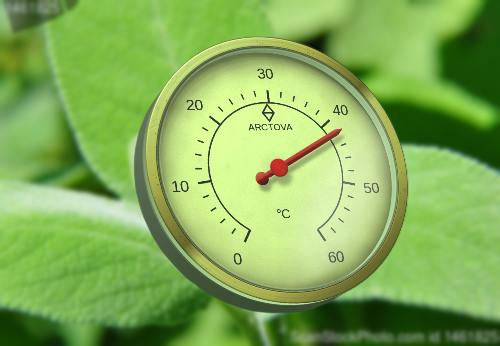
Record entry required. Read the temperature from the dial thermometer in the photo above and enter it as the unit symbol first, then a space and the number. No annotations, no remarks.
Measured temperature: °C 42
